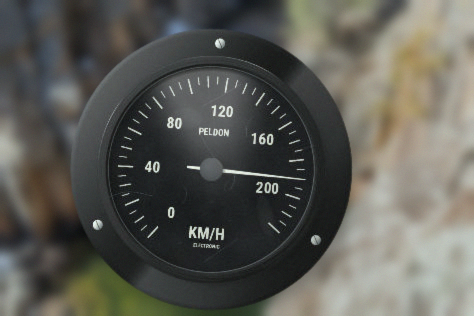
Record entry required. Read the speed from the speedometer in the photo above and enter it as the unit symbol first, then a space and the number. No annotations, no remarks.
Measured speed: km/h 190
